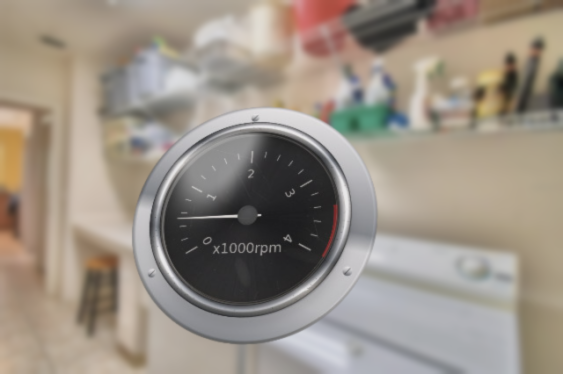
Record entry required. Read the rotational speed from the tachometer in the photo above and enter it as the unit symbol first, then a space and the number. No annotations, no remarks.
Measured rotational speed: rpm 500
